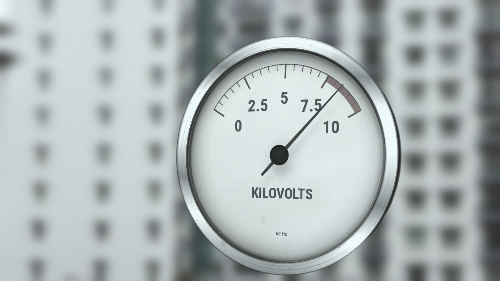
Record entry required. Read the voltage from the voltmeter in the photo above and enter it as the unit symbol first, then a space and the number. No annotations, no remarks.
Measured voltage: kV 8.5
